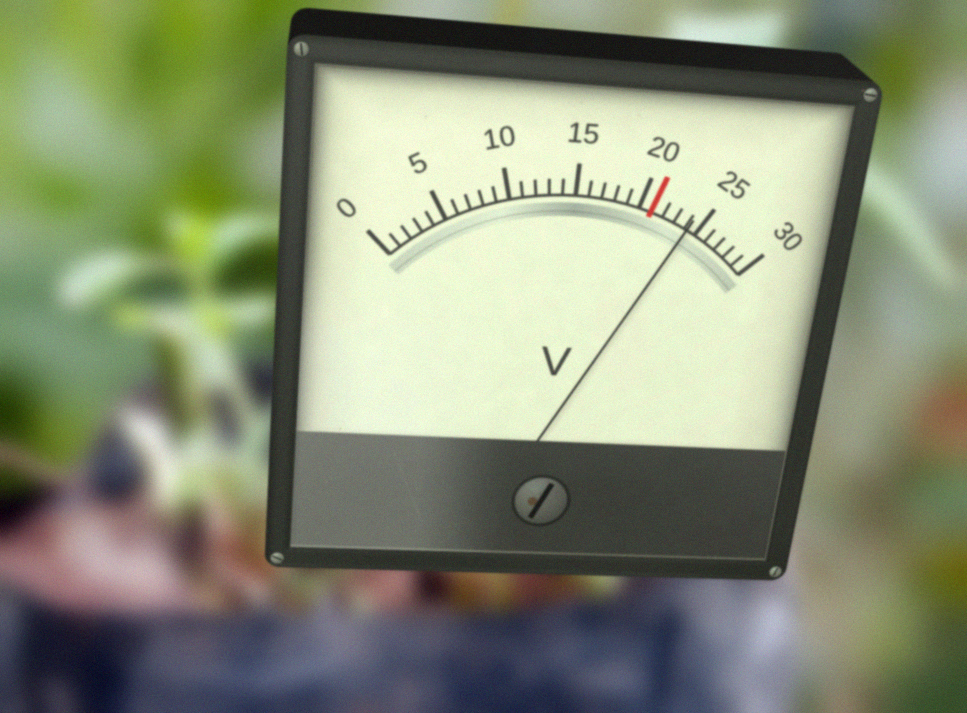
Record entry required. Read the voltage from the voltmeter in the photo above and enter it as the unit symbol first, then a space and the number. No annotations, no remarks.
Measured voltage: V 24
